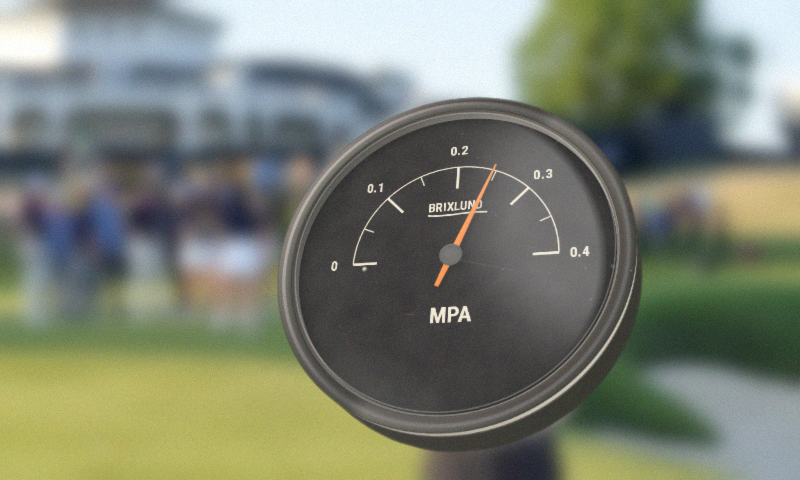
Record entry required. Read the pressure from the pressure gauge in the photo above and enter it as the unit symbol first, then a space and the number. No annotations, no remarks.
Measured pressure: MPa 0.25
